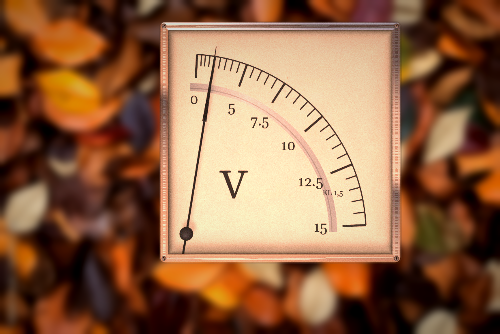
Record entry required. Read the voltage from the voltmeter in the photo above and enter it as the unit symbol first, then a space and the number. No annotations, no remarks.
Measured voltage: V 2.5
